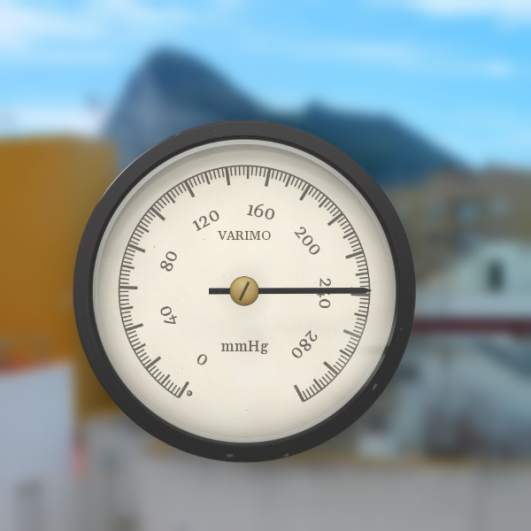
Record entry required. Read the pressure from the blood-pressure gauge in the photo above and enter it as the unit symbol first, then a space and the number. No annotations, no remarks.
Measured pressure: mmHg 238
